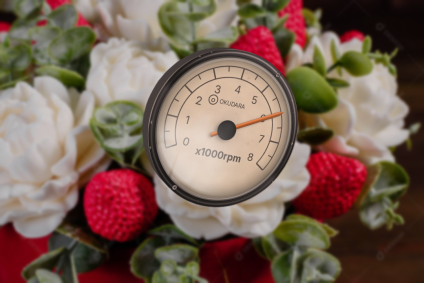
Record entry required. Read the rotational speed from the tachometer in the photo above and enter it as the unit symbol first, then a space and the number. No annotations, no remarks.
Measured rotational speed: rpm 6000
